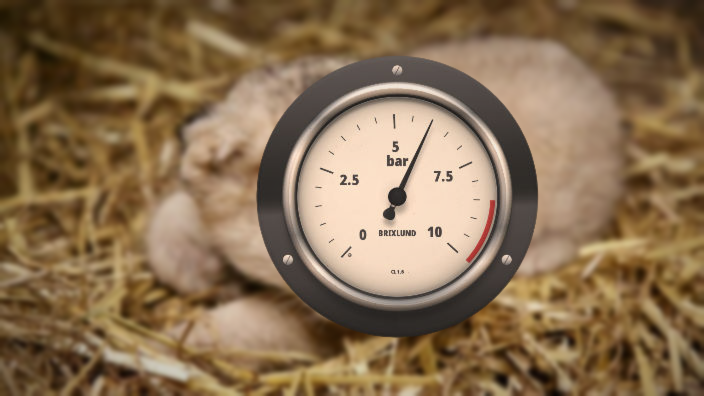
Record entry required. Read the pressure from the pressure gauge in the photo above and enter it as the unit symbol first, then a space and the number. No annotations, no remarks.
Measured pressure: bar 6
